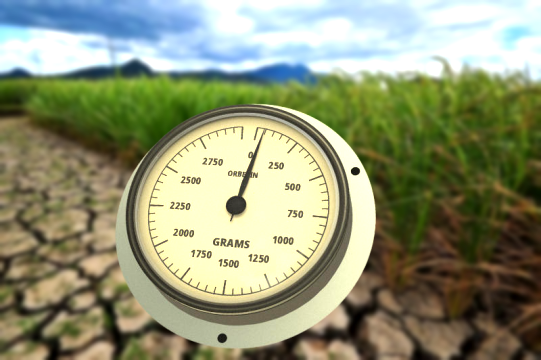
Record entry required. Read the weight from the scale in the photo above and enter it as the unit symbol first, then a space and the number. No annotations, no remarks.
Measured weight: g 50
